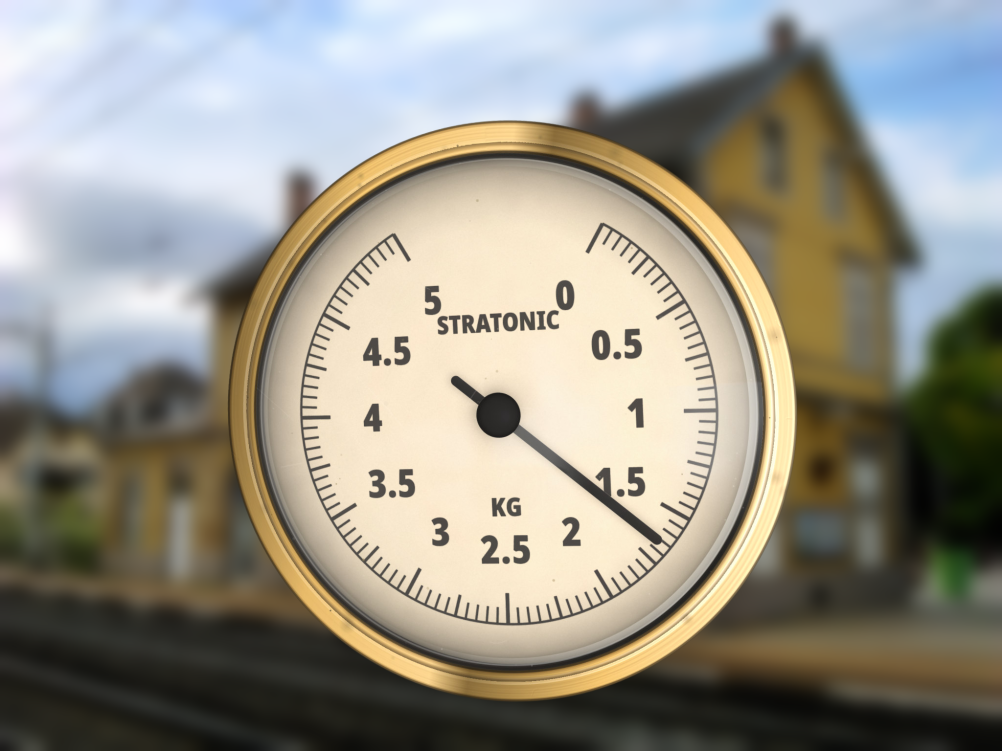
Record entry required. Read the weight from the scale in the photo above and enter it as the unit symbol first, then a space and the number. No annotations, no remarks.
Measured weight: kg 1.65
